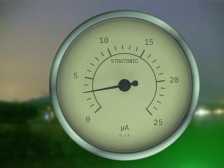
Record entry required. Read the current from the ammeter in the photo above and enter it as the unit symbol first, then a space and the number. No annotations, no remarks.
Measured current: µA 3
